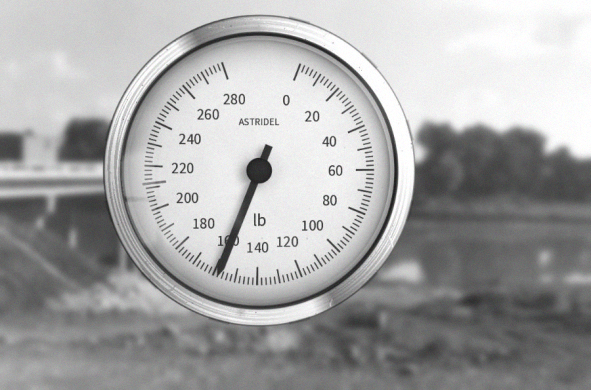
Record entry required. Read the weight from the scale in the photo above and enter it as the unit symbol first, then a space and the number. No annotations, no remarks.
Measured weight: lb 158
